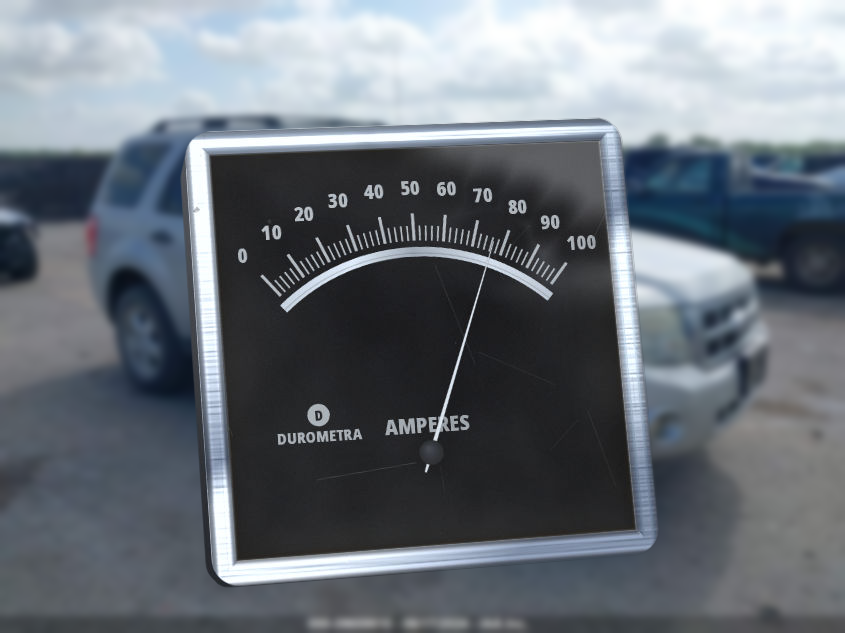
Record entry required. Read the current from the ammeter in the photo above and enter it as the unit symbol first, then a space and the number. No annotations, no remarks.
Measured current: A 76
